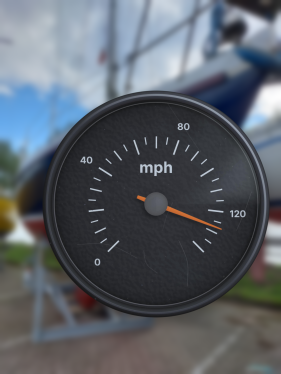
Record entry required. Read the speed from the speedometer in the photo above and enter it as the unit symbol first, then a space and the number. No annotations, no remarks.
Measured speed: mph 127.5
